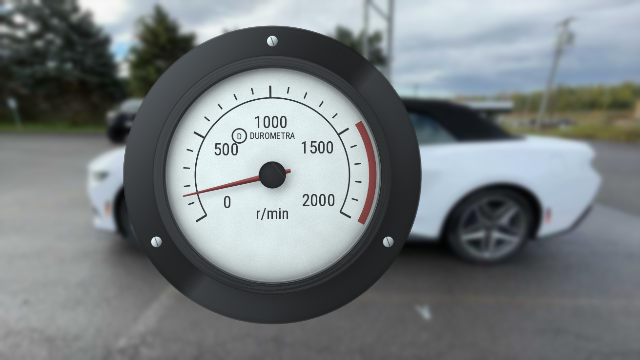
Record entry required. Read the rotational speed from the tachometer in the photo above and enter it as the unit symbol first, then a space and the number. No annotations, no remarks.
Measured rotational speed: rpm 150
